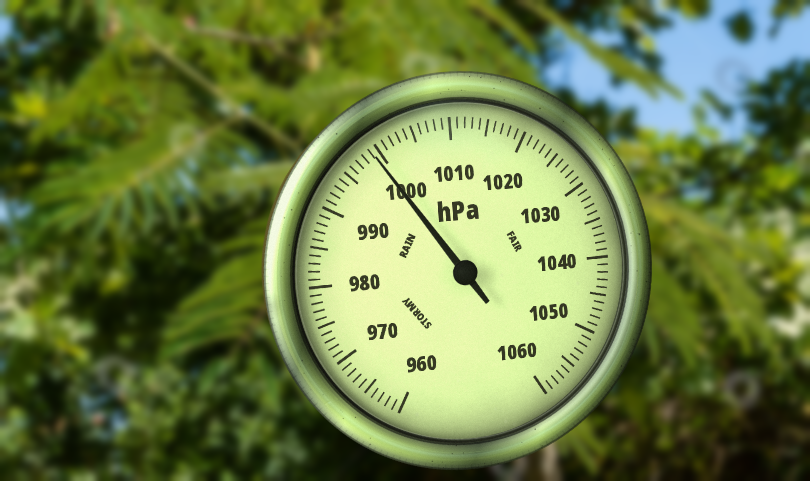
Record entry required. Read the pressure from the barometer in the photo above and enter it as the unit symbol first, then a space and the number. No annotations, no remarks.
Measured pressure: hPa 999
